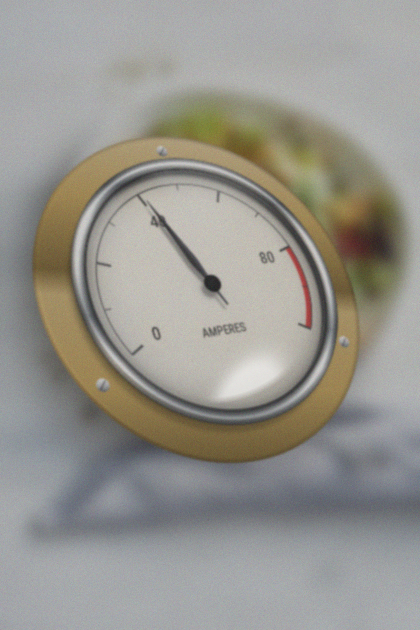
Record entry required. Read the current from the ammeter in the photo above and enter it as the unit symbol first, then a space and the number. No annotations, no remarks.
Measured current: A 40
